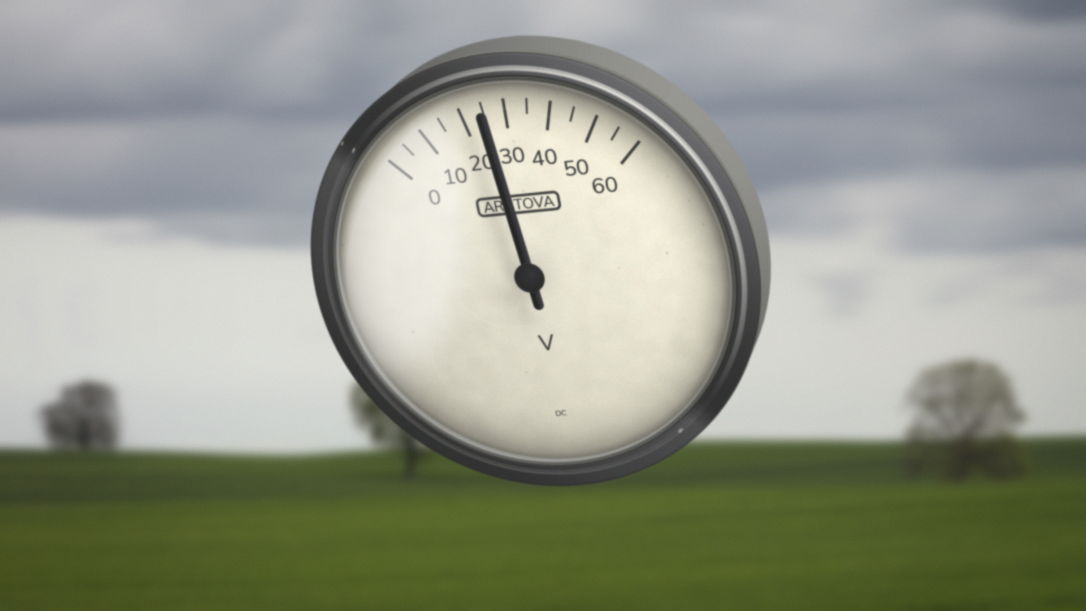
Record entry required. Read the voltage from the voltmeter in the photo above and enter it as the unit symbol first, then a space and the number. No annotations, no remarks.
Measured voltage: V 25
